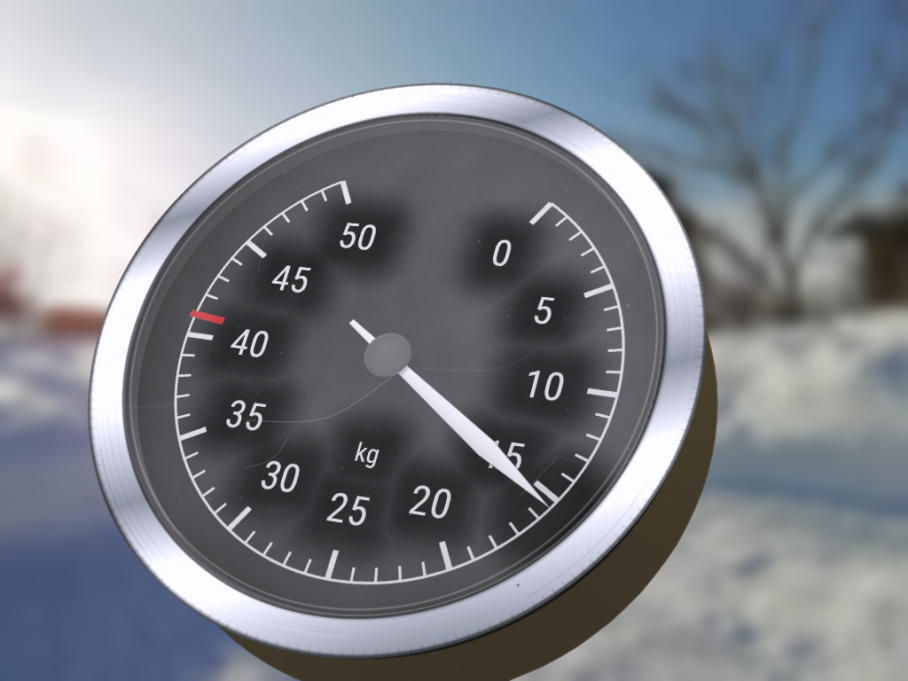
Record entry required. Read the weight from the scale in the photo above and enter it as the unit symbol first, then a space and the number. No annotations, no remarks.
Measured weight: kg 15.5
